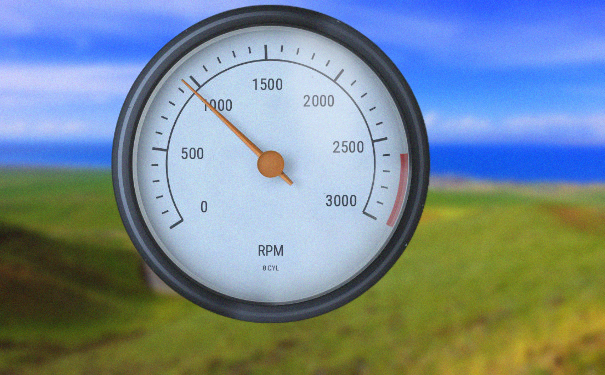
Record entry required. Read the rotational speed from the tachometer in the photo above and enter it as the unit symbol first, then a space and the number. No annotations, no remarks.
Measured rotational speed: rpm 950
